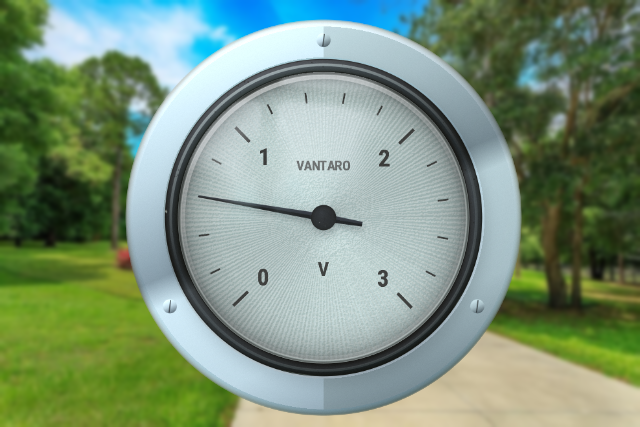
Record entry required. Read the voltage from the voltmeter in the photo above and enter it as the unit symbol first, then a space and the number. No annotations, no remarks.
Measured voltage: V 0.6
